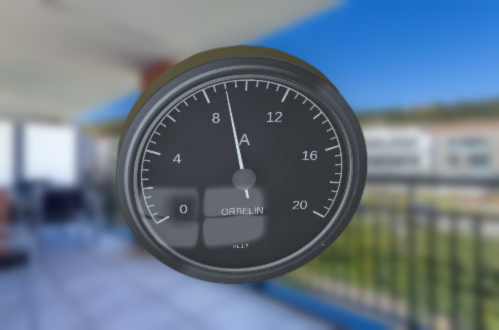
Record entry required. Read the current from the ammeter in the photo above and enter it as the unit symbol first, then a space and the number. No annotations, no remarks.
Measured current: A 9
